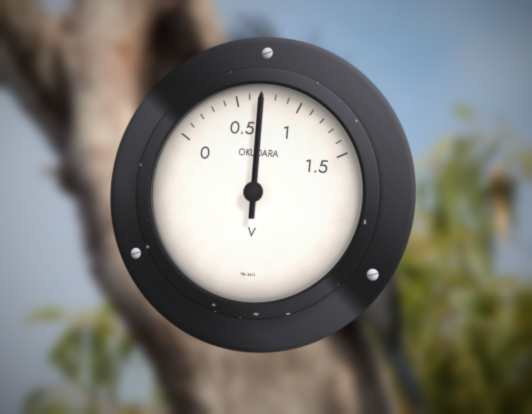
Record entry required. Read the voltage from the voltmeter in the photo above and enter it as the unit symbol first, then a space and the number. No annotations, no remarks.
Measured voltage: V 0.7
